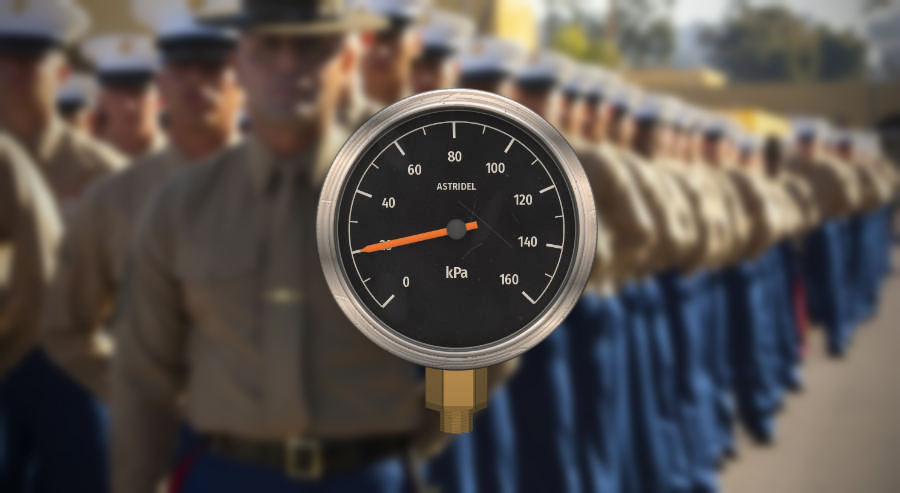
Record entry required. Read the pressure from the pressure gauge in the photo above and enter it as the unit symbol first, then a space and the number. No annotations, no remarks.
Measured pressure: kPa 20
